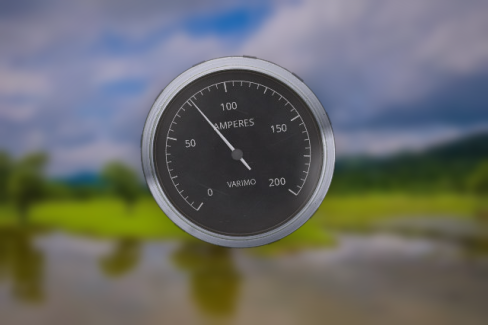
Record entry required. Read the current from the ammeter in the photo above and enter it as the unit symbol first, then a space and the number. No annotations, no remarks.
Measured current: A 77.5
